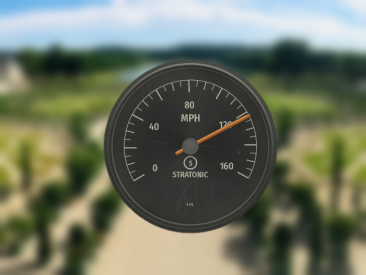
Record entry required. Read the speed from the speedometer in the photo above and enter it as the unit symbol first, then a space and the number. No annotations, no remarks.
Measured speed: mph 122.5
